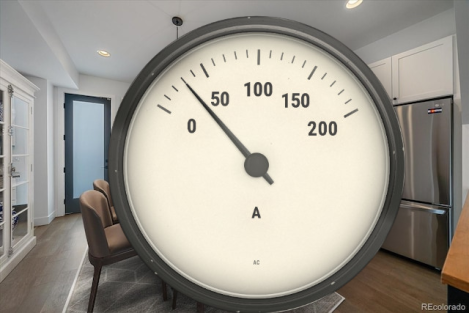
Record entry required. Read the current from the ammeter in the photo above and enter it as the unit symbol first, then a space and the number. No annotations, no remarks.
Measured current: A 30
